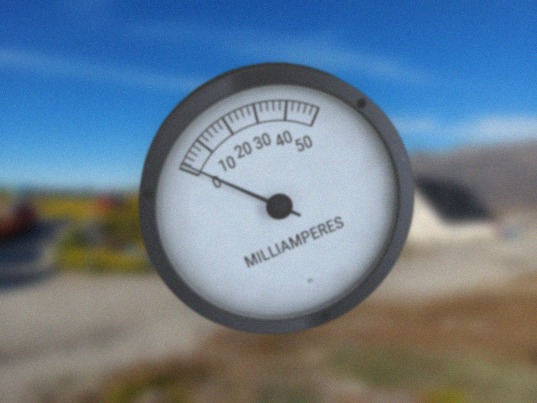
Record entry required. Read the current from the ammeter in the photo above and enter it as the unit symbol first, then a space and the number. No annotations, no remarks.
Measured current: mA 2
